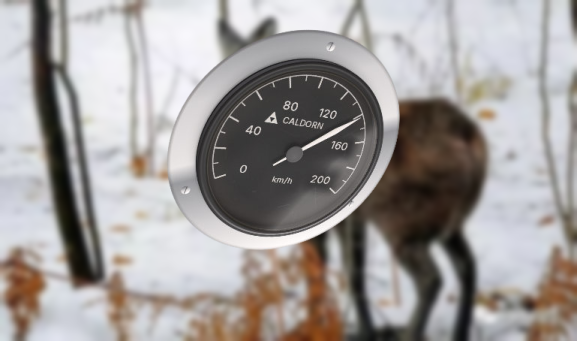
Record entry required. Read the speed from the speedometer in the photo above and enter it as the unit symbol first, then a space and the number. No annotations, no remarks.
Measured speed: km/h 140
